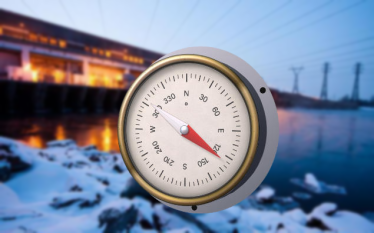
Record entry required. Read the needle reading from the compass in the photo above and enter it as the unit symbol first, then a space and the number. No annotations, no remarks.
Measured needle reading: ° 125
